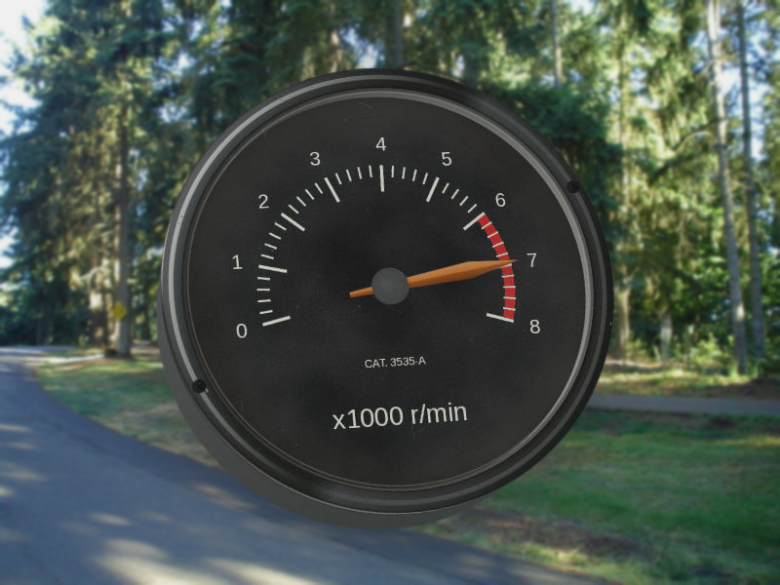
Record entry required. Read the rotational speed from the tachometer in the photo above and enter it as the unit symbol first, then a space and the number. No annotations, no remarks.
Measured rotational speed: rpm 7000
